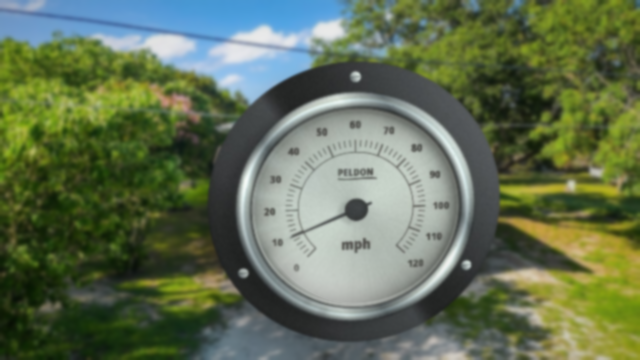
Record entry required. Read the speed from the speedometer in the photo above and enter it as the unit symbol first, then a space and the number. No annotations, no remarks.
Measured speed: mph 10
